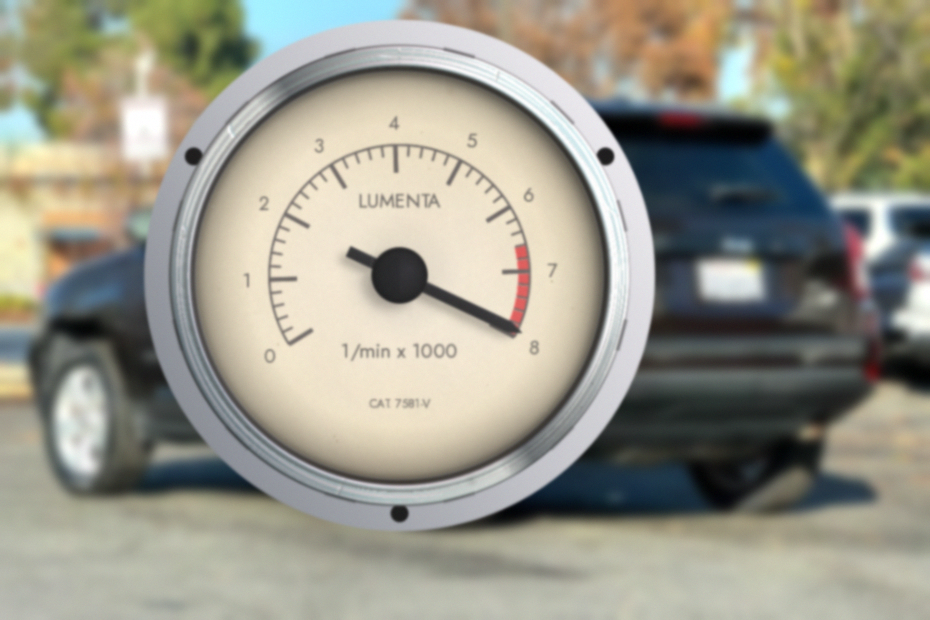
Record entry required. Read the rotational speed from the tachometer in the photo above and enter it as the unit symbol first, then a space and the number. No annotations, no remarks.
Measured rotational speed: rpm 7900
